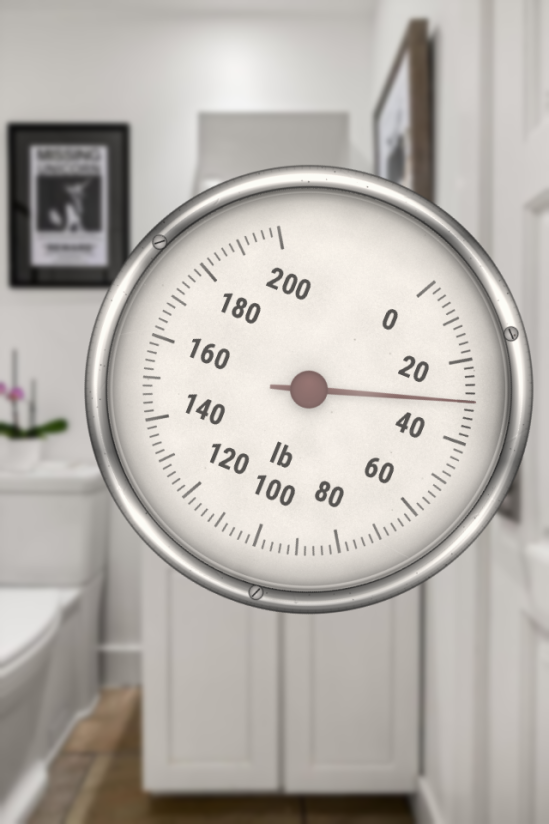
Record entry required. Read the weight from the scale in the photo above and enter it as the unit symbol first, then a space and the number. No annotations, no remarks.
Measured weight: lb 30
